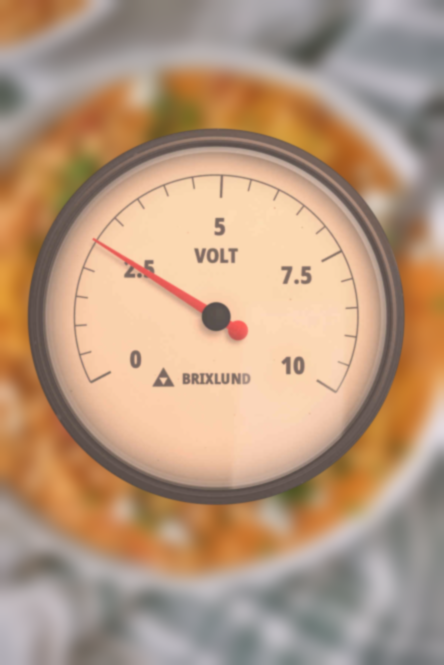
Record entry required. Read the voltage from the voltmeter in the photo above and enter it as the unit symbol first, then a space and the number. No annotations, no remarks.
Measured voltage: V 2.5
